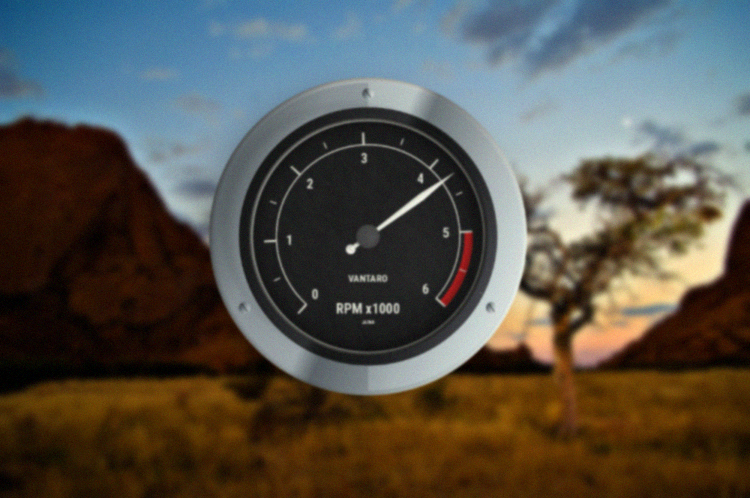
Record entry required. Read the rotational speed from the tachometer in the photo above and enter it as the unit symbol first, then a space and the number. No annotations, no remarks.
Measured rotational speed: rpm 4250
